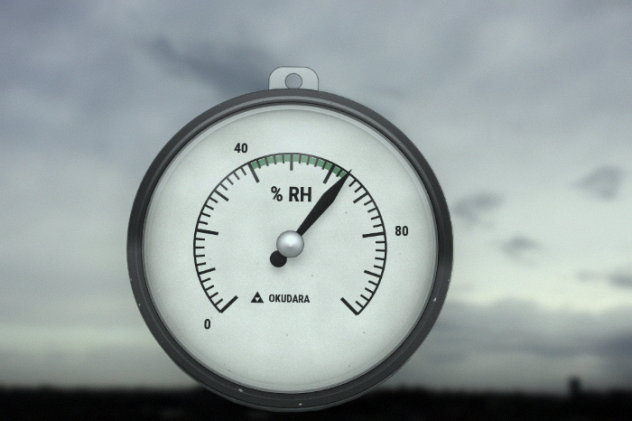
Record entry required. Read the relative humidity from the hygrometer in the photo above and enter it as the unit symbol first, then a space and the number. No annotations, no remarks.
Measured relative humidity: % 64
